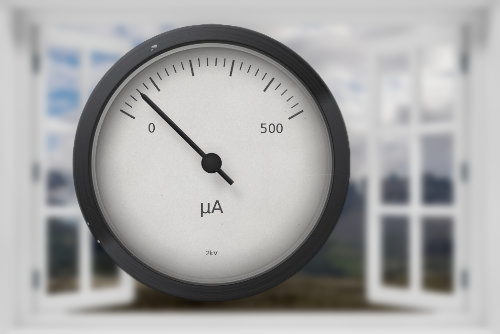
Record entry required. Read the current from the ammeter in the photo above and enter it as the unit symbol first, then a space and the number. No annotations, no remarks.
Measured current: µA 60
